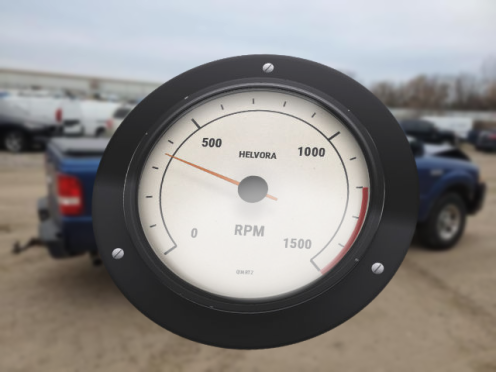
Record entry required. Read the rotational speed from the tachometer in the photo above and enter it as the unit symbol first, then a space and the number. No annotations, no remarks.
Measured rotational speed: rpm 350
